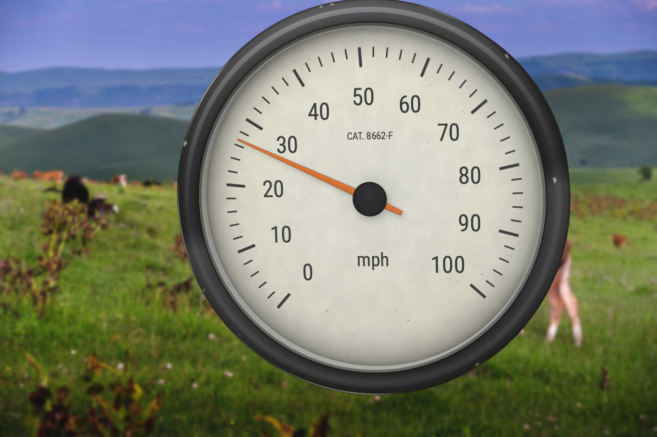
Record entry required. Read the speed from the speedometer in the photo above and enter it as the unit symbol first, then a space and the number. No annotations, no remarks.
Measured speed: mph 27
